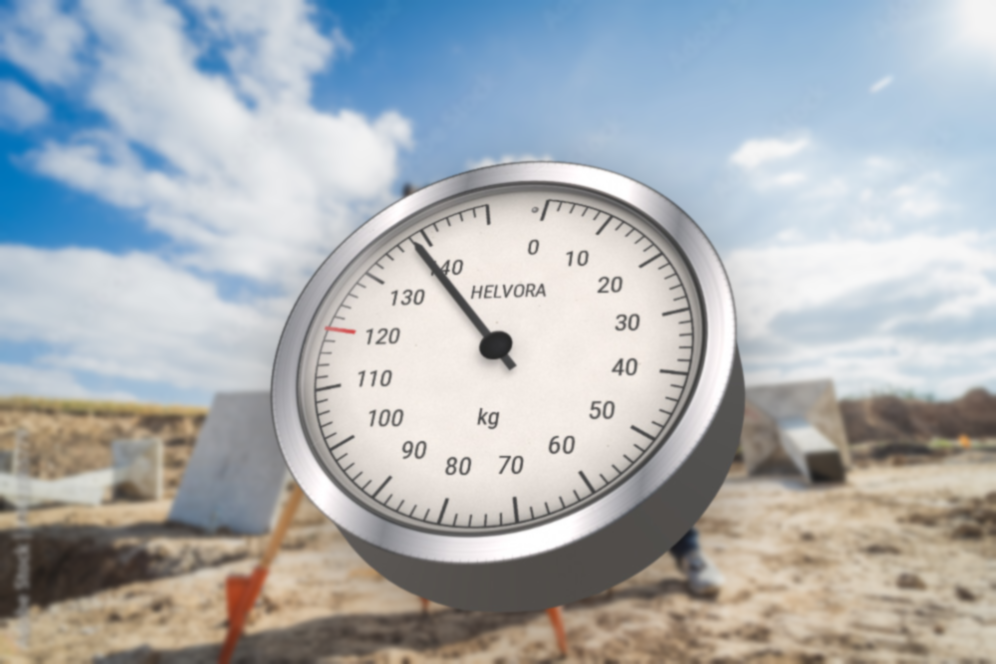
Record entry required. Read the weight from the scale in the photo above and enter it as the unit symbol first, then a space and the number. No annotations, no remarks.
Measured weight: kg 138
